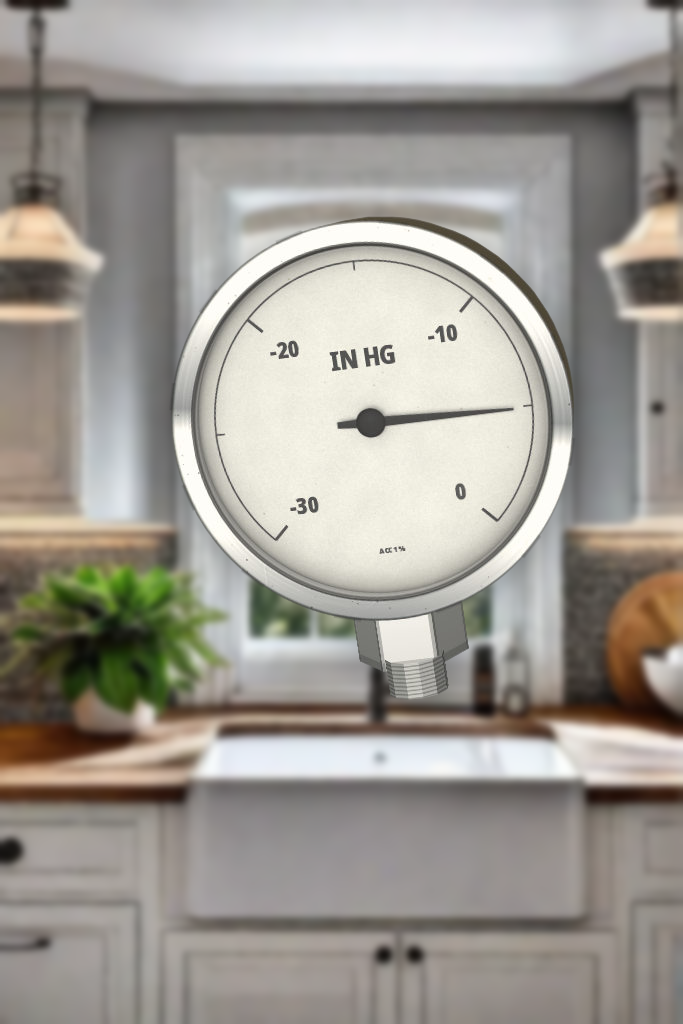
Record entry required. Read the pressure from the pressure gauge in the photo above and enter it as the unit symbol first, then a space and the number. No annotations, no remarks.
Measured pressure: inHg -5
